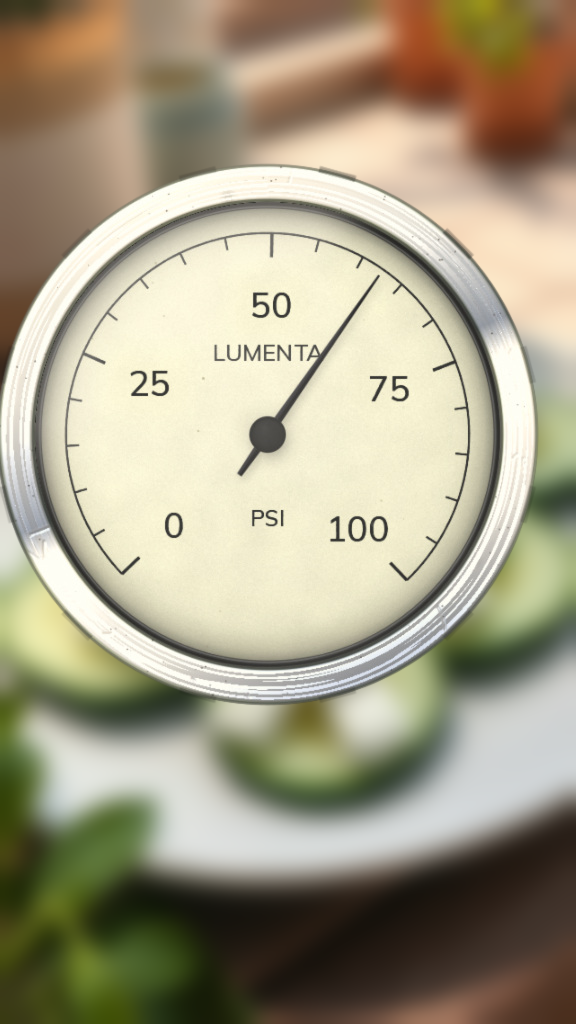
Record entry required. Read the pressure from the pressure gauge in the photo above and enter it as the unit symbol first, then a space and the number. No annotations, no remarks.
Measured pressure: psi 62.5
